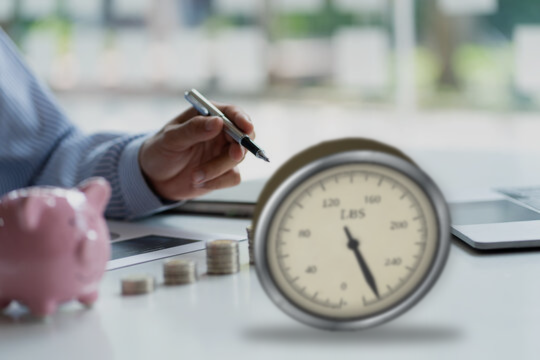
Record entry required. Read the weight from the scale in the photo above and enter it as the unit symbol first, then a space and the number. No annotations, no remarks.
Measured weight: lb 270
